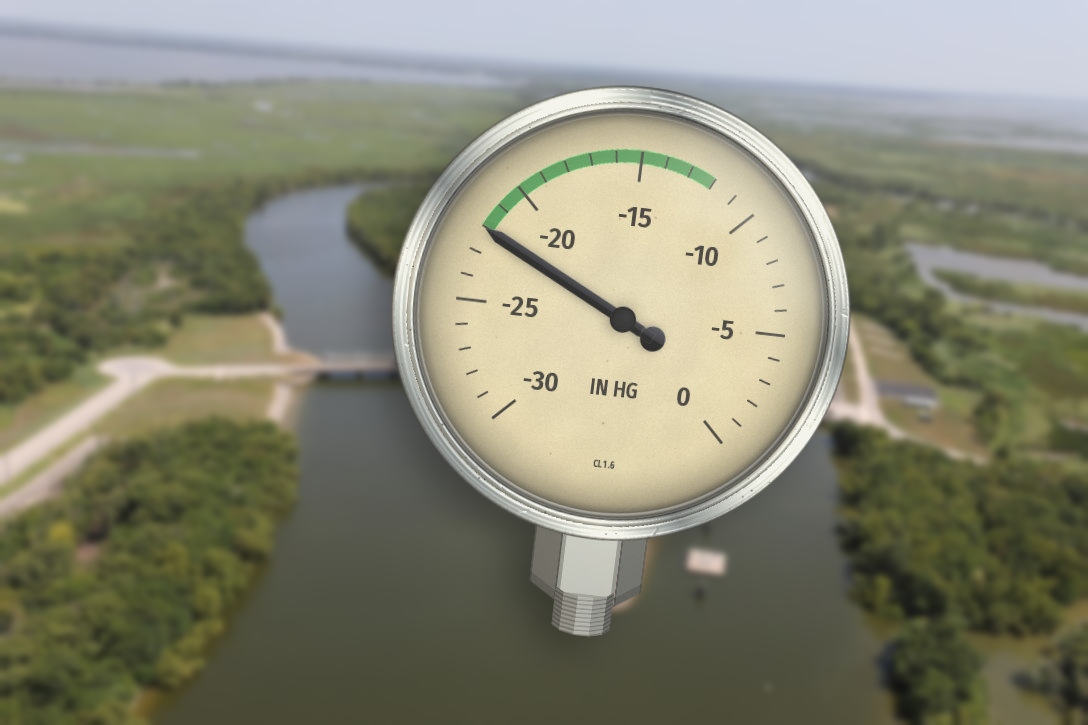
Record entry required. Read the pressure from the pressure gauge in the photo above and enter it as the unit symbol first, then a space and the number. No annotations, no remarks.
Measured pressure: inHg -22
